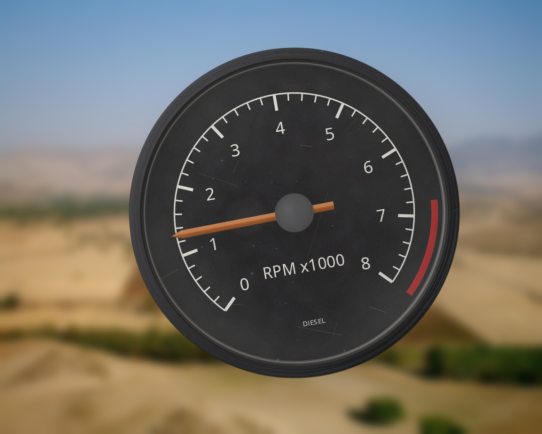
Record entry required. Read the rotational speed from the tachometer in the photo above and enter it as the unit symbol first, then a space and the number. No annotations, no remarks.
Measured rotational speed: rpm 1300
